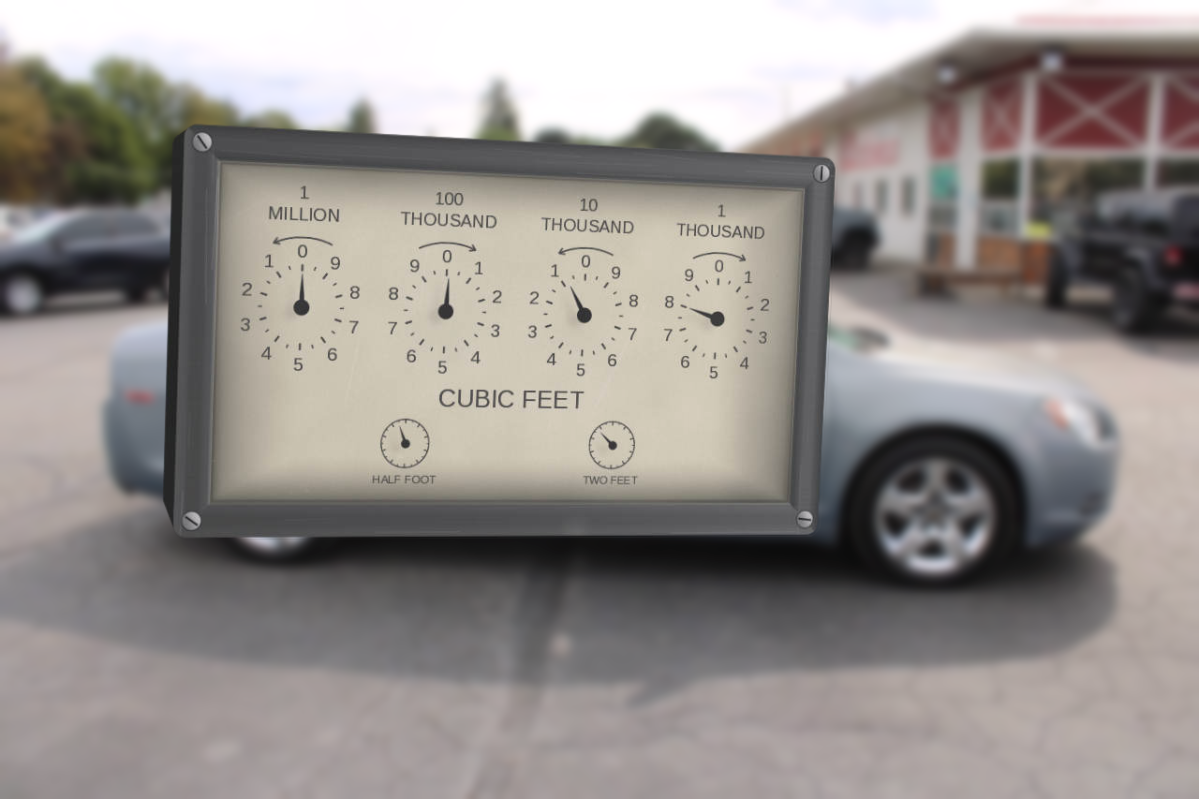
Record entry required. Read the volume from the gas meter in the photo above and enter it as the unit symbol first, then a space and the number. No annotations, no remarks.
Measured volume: ft³ 800
